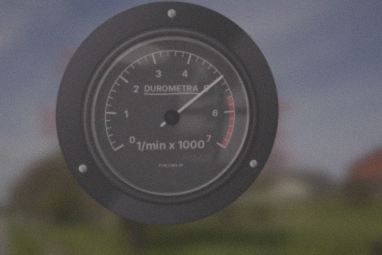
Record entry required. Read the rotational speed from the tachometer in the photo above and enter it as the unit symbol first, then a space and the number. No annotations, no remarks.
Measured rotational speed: rpm 5000
